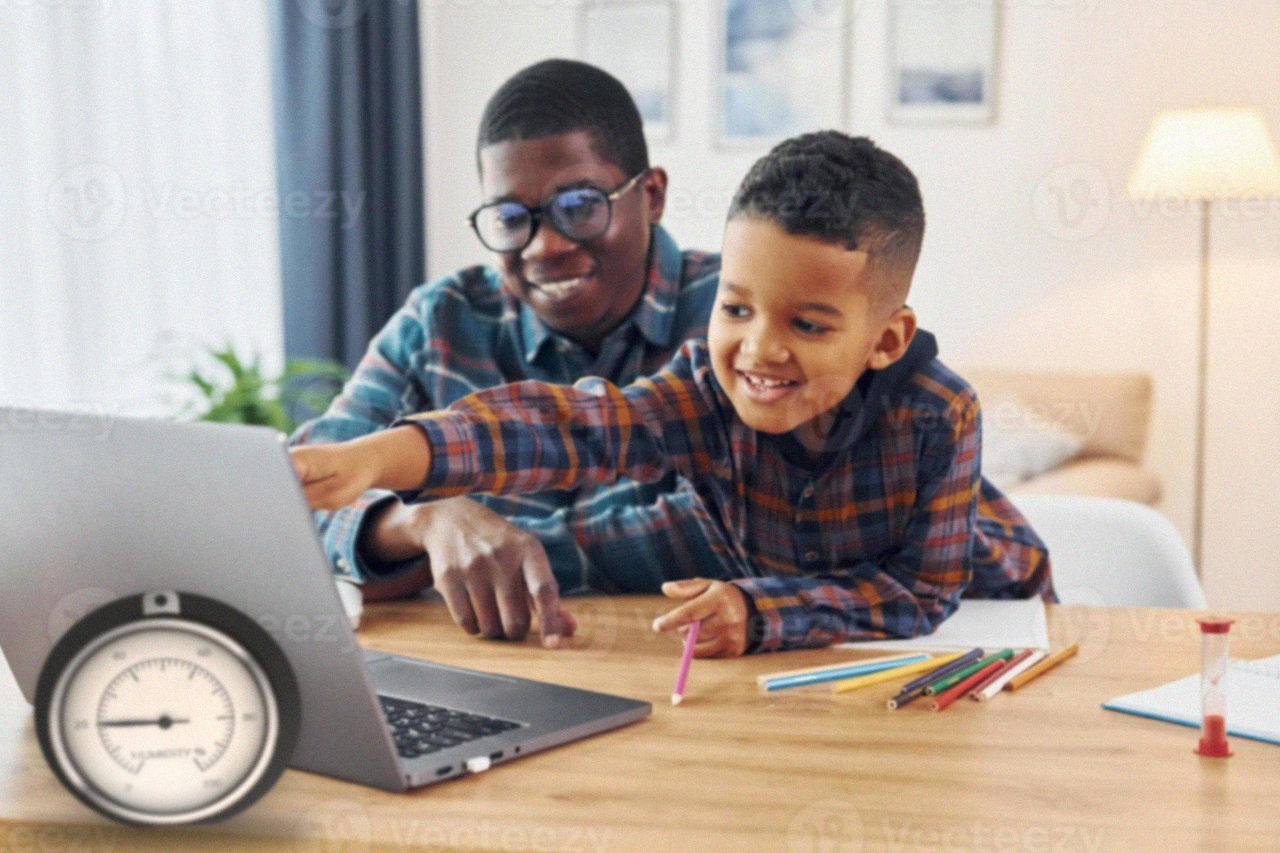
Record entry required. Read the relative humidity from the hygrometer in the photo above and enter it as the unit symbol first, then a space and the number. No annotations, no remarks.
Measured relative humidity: % 20
